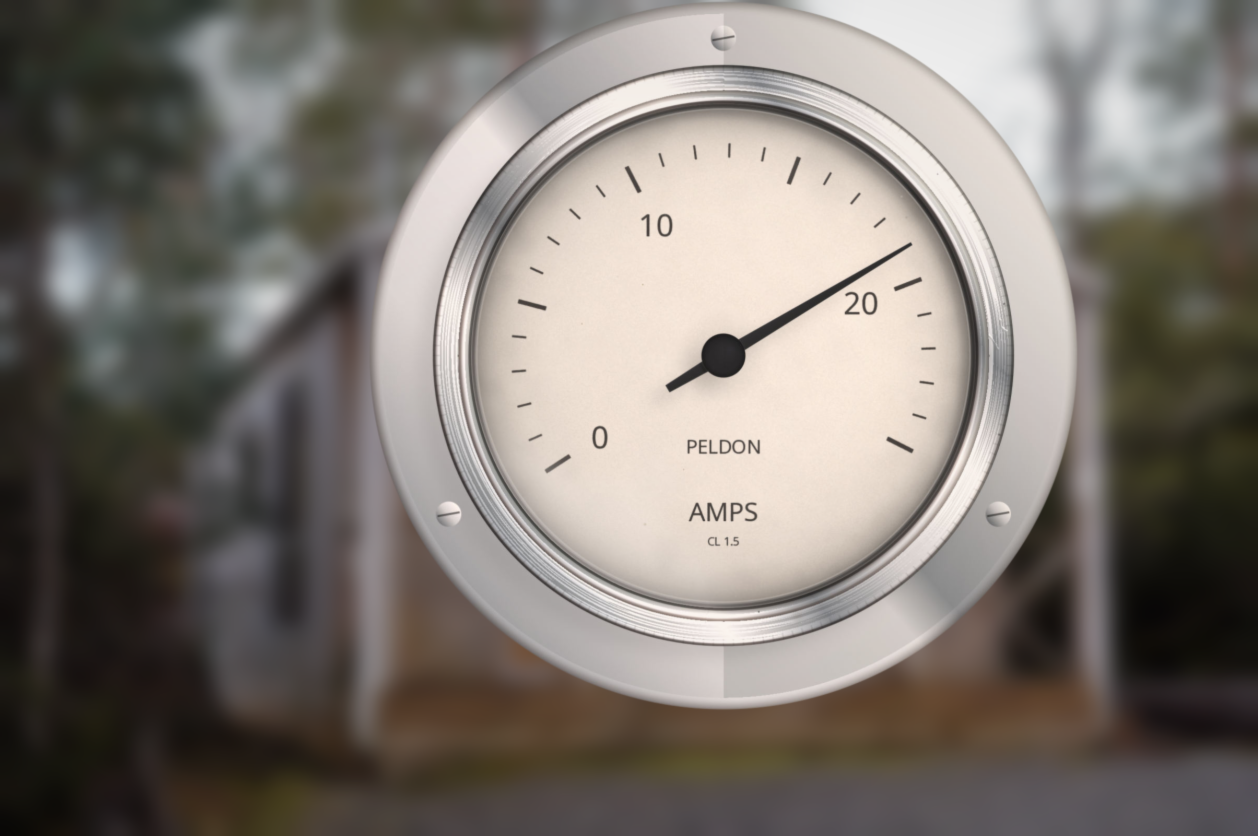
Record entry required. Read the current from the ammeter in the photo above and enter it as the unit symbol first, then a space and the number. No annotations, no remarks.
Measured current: A 19
